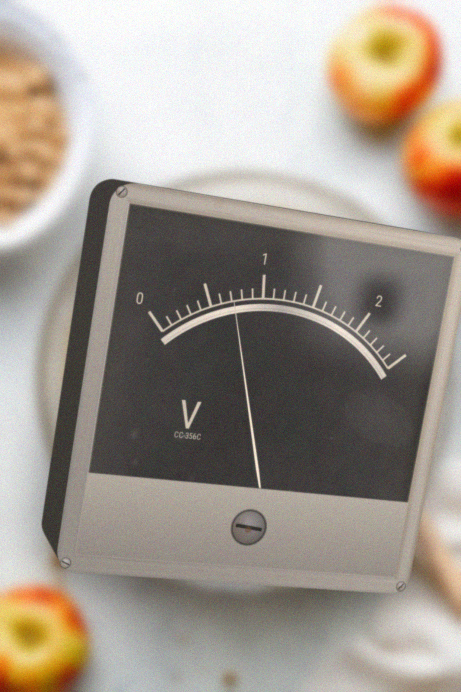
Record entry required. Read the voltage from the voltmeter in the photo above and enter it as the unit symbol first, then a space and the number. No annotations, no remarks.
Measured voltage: V 0.7
